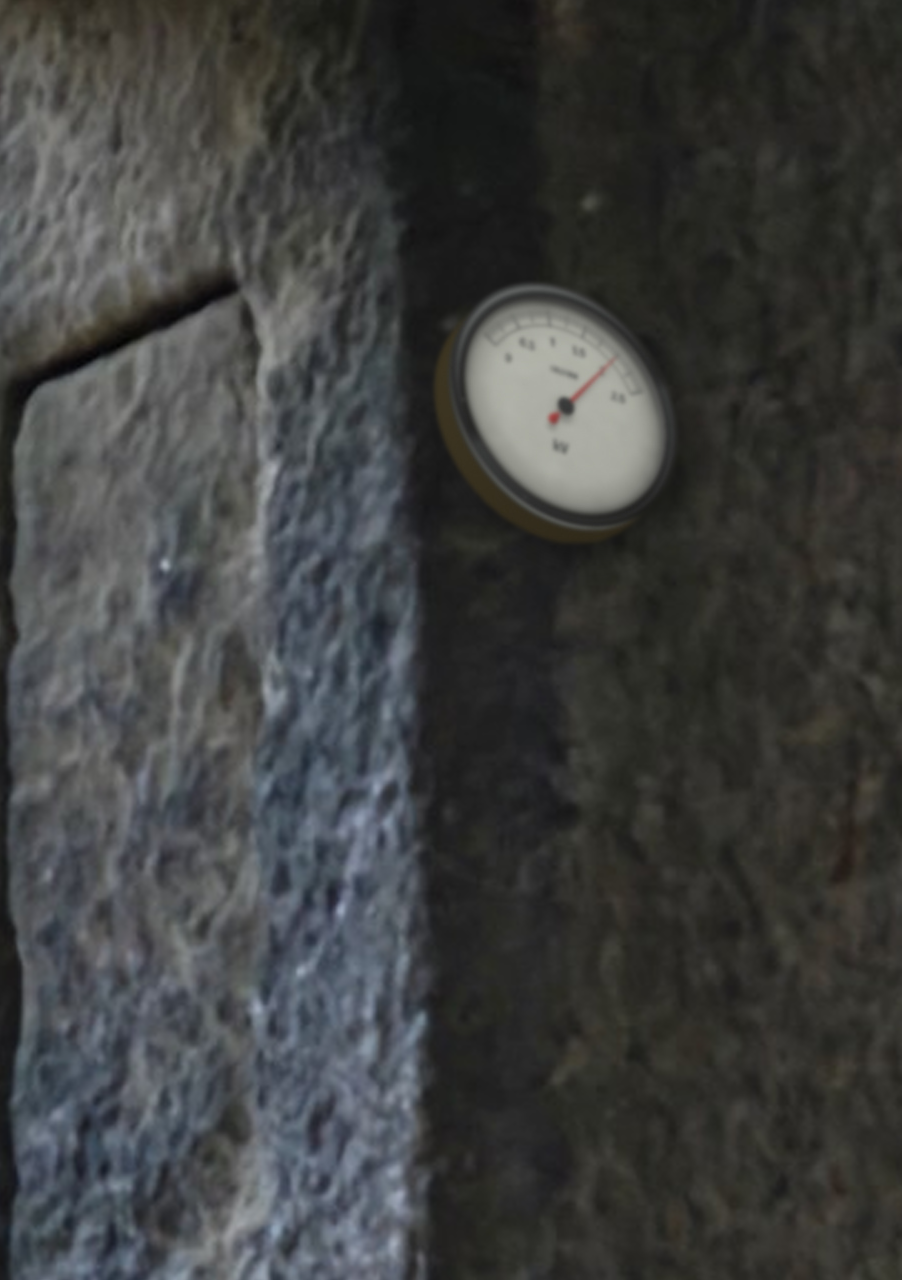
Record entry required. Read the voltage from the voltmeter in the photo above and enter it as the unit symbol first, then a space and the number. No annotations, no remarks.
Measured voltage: kV 2
